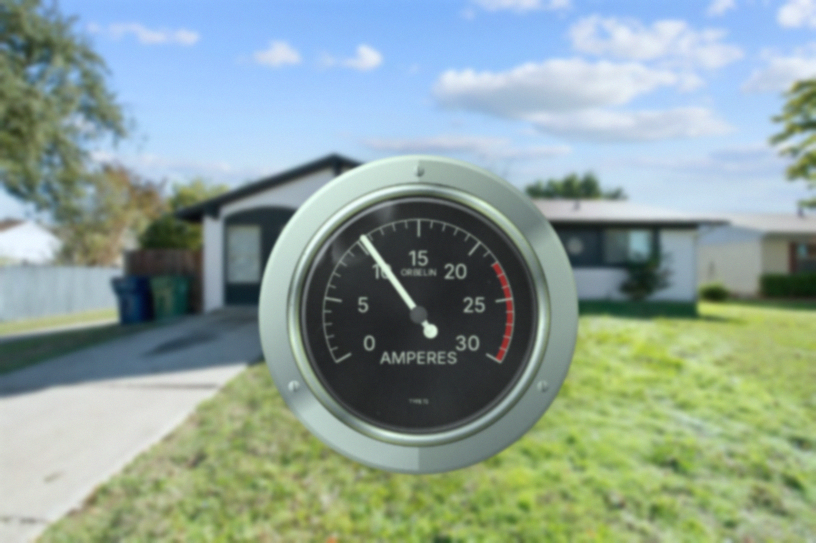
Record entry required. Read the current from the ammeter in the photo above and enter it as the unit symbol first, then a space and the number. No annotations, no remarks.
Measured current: A 10.5
